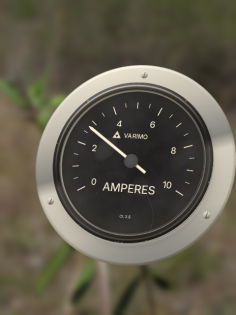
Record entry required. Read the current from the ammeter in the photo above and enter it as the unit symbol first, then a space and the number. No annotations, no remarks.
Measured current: A 2.75
